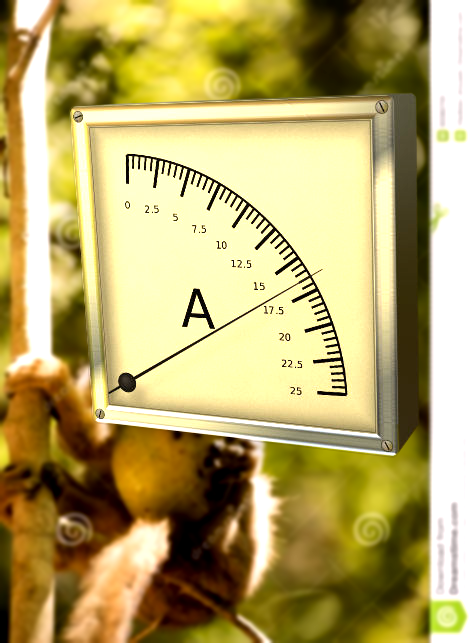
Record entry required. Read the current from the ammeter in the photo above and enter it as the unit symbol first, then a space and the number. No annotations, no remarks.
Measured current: A 16.5
